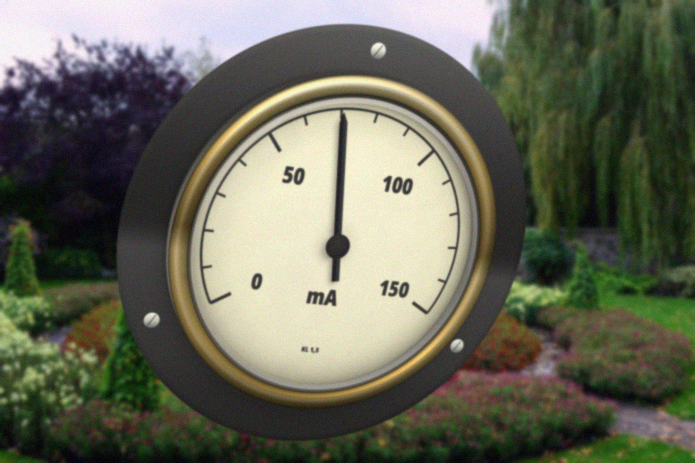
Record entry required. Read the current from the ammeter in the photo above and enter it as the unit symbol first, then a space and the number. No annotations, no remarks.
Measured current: mA 70
